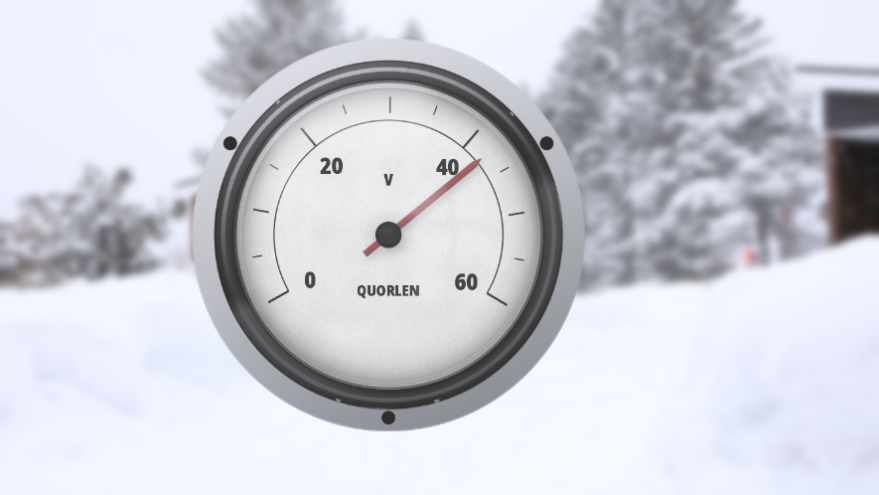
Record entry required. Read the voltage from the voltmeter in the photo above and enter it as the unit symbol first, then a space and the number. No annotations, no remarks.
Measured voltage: V 42.5
